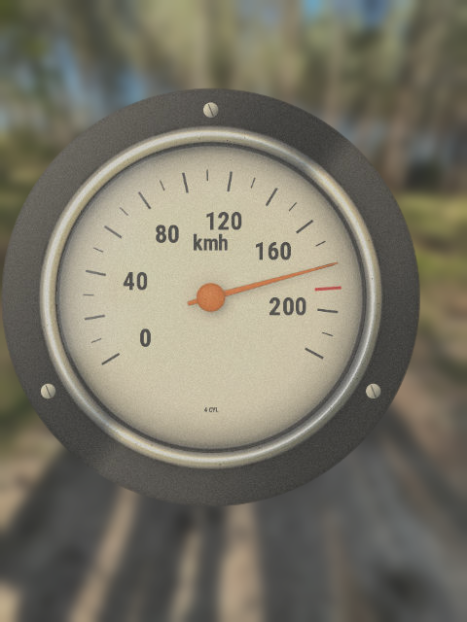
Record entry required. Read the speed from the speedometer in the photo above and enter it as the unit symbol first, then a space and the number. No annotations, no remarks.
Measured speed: km/h 180
